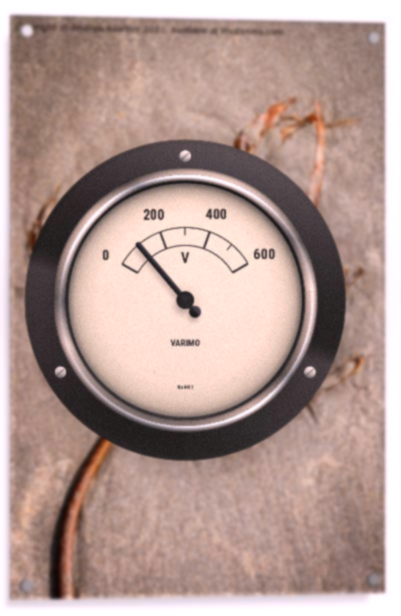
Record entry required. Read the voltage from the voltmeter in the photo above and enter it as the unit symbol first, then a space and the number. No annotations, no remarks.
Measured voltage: V 100
